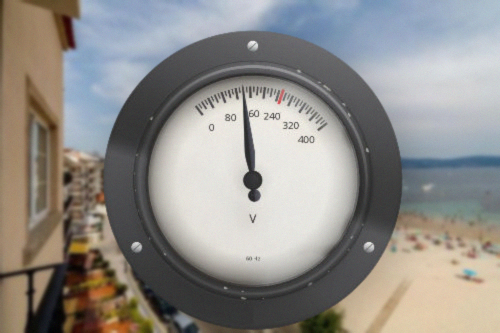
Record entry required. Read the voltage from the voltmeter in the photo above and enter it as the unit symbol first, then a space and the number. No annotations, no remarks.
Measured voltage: V 140
